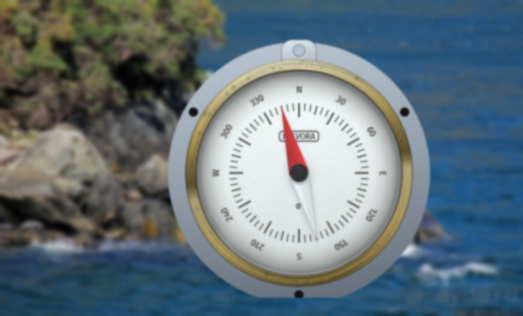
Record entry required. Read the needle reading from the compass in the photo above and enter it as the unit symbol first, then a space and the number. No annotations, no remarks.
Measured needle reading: ° 345
